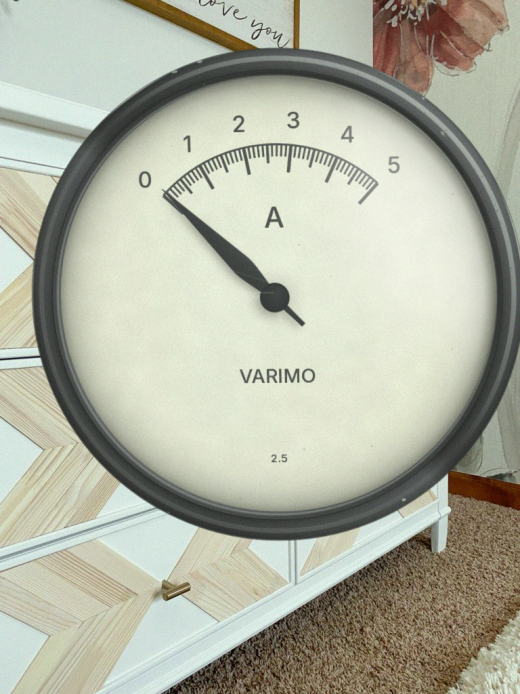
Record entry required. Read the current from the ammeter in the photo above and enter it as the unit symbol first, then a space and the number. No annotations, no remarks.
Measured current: A 0.1
